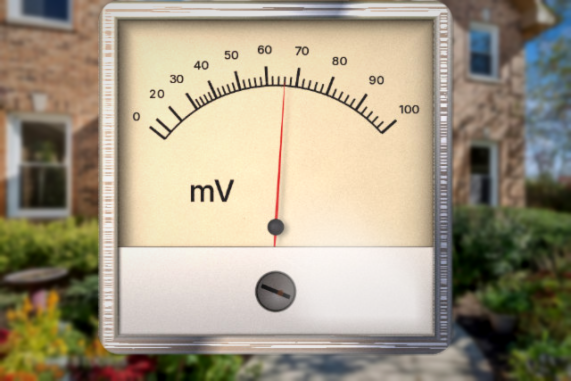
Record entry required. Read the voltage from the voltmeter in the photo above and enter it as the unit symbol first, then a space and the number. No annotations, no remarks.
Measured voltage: mV 66
